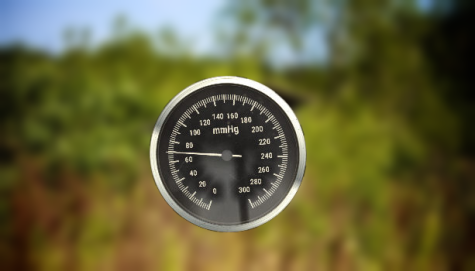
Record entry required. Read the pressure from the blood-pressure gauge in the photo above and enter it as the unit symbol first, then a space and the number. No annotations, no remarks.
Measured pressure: mmHg 70
